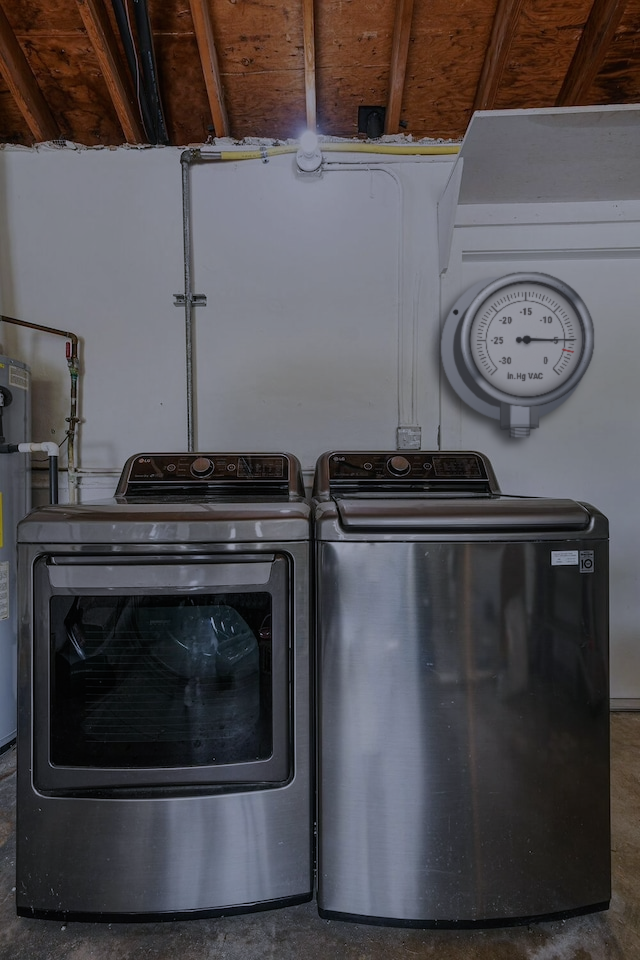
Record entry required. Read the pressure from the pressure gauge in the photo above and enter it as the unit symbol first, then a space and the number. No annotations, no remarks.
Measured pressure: inHg -5
